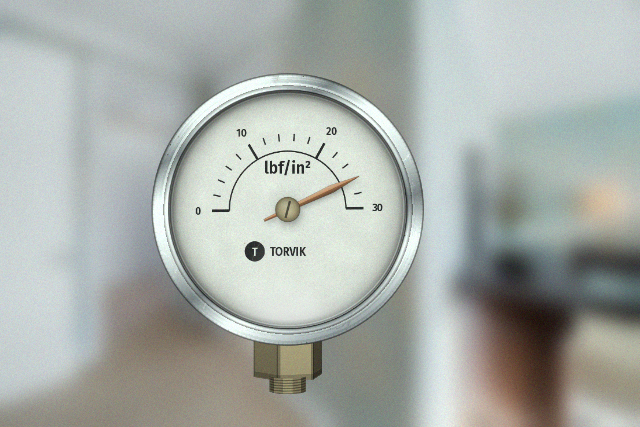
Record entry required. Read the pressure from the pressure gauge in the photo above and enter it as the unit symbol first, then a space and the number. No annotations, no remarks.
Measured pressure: psi 26
